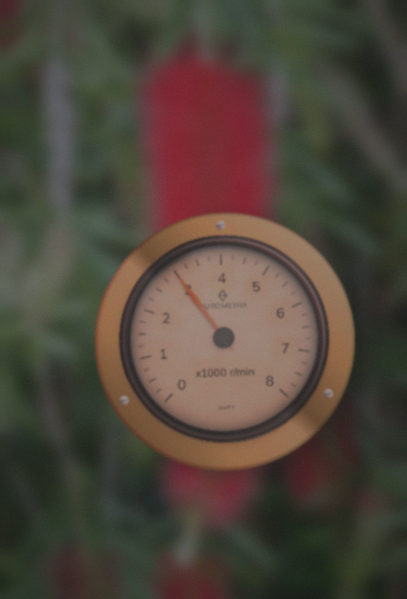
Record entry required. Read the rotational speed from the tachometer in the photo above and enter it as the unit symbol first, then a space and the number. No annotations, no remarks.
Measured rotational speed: rpm 3000
